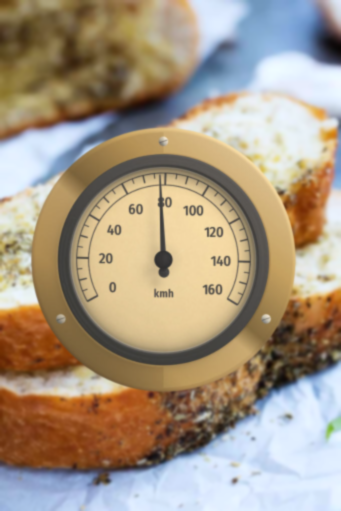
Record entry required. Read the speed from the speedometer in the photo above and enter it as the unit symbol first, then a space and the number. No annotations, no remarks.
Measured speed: km/h 77.5
